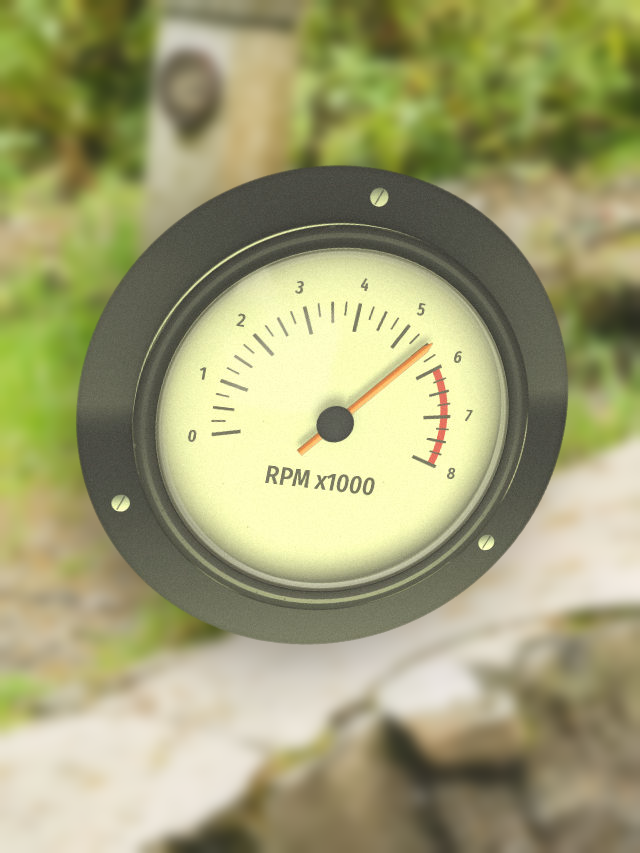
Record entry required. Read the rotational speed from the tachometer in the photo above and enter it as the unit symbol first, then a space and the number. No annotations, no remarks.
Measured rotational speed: rpm 5500
